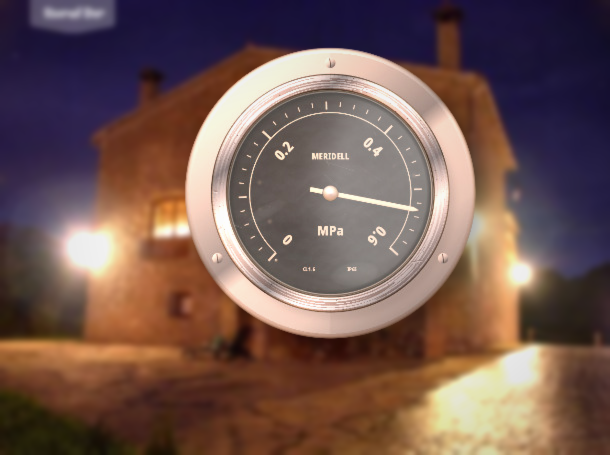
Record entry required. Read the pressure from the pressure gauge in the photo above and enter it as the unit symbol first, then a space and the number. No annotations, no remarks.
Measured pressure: MPa 0.53
